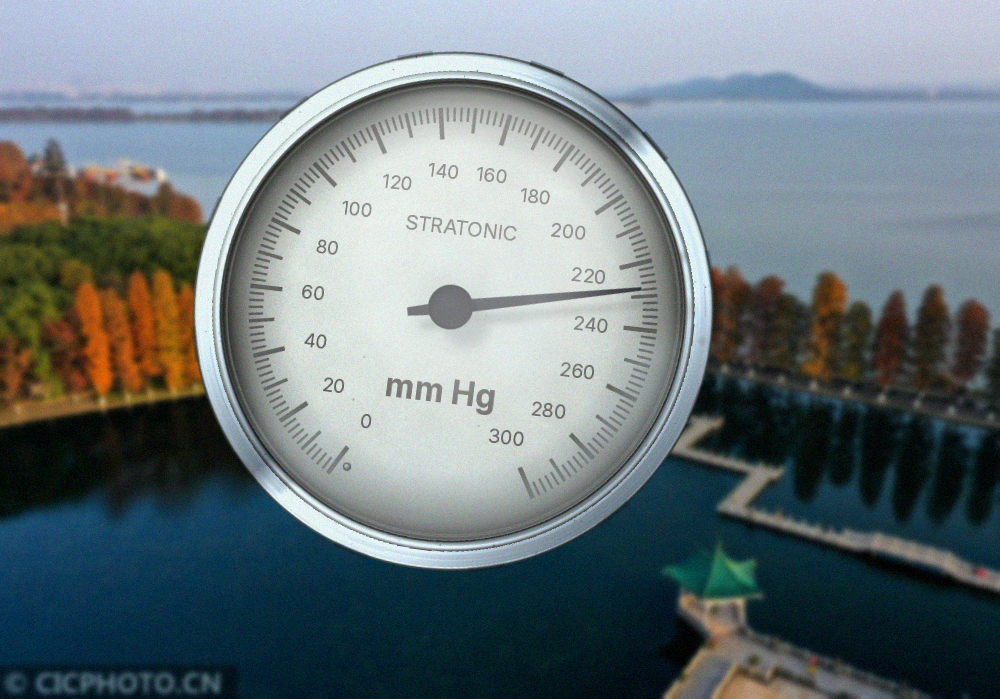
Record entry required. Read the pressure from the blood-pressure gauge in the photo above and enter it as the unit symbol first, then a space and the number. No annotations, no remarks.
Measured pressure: mmHg 228
